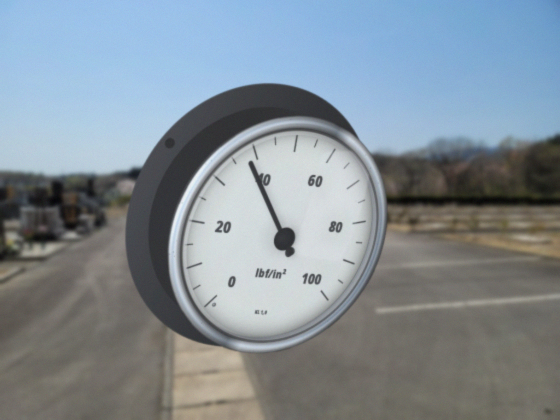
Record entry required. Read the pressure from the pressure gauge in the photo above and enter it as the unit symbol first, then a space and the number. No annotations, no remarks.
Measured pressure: psi 37.5
